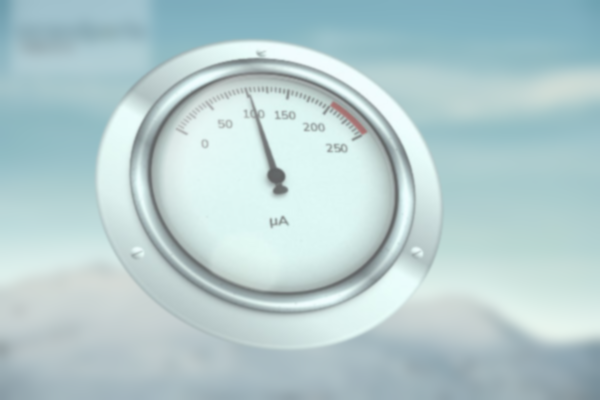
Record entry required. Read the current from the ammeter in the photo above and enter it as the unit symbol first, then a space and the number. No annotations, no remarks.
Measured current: µA 100
